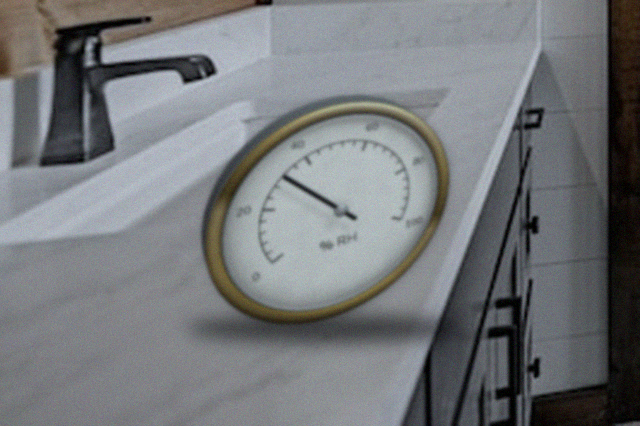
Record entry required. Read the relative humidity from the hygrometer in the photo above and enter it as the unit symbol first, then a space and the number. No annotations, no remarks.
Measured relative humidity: % 32
